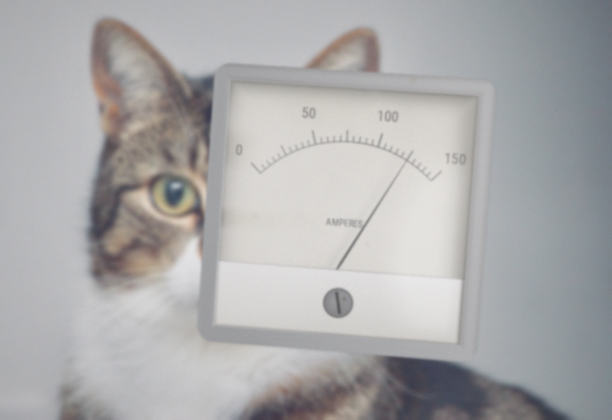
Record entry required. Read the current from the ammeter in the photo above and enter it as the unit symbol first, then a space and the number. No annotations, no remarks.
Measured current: A 125
